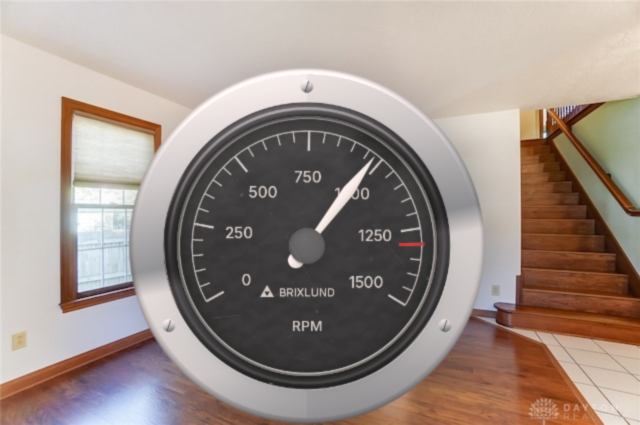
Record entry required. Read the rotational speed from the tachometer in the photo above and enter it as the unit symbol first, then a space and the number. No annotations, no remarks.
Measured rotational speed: rpm 975
